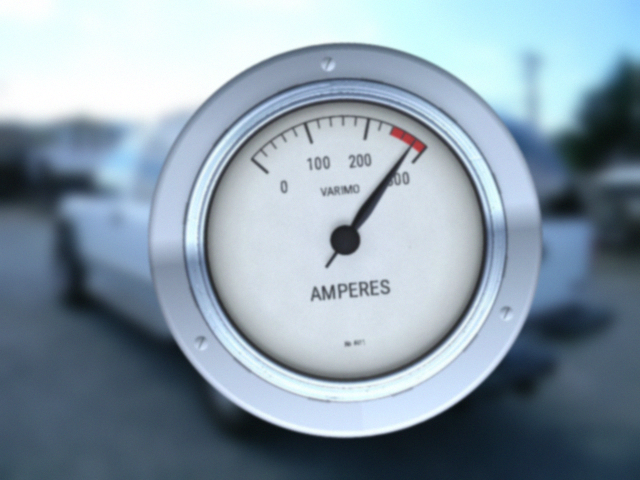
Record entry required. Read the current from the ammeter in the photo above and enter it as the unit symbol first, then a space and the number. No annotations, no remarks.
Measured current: A 280
